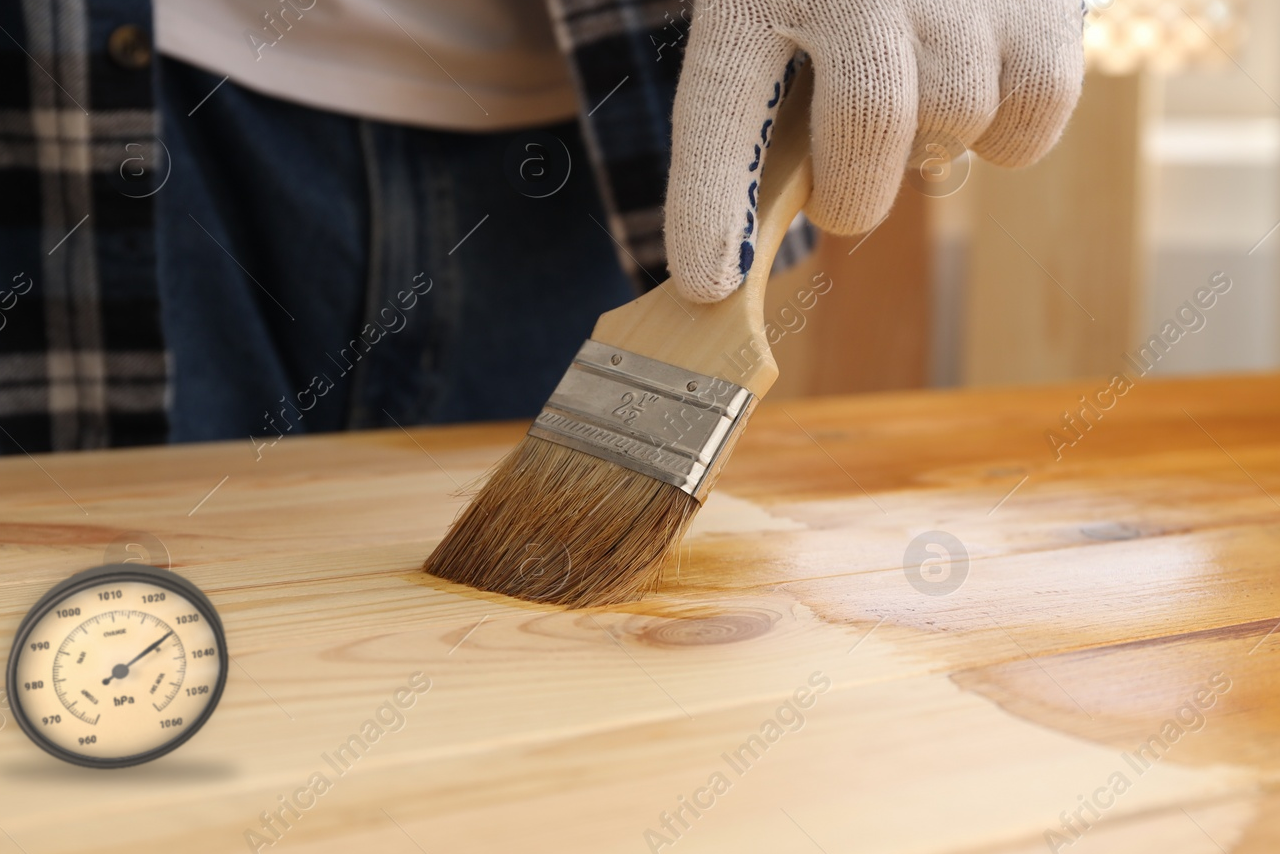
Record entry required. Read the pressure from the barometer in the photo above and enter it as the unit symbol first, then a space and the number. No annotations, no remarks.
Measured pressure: hPa 1030
